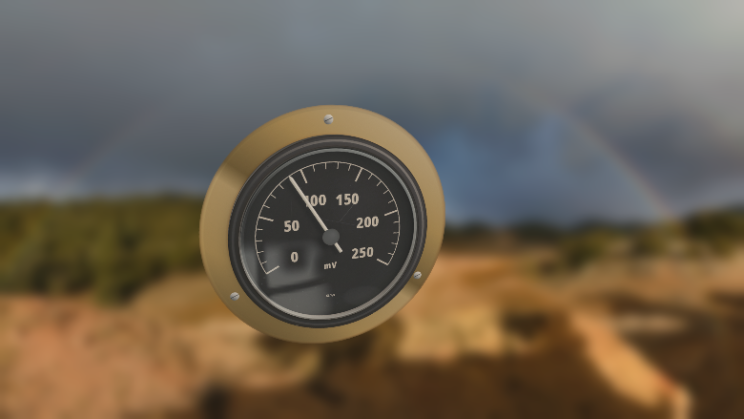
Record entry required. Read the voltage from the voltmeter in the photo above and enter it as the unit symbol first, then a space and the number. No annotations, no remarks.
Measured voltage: mV 90
